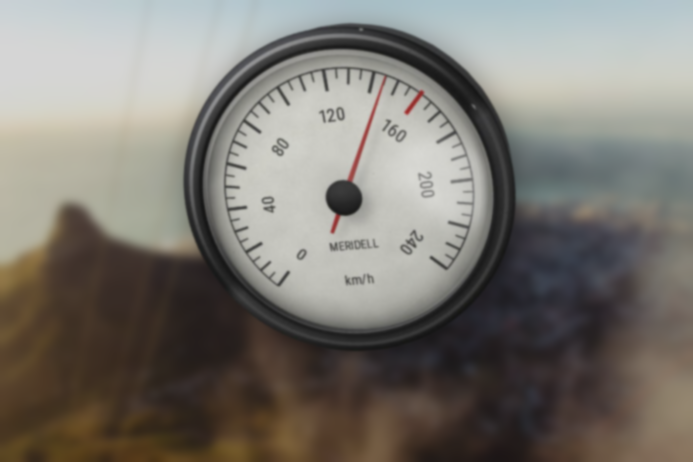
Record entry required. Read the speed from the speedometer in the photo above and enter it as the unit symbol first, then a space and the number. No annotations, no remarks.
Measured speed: km/h 145
